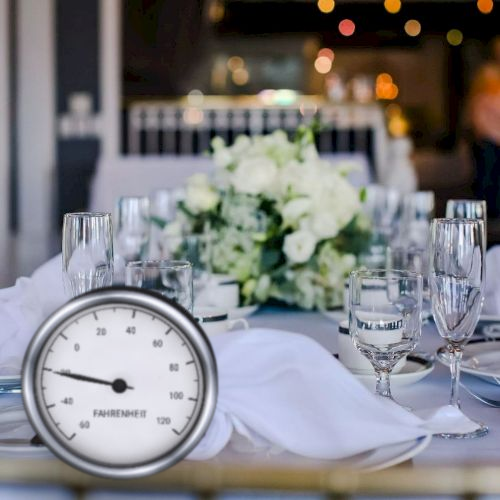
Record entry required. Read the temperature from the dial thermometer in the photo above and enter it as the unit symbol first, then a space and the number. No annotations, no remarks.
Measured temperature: °F -20
